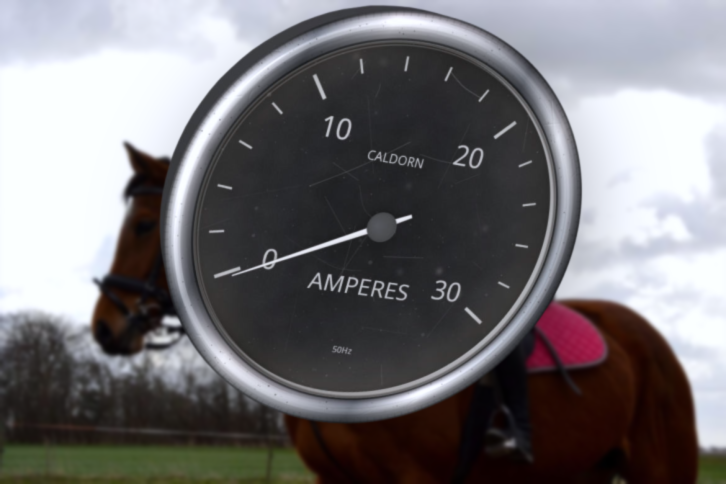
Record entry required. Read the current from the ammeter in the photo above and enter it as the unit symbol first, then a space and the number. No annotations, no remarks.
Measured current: A 0
